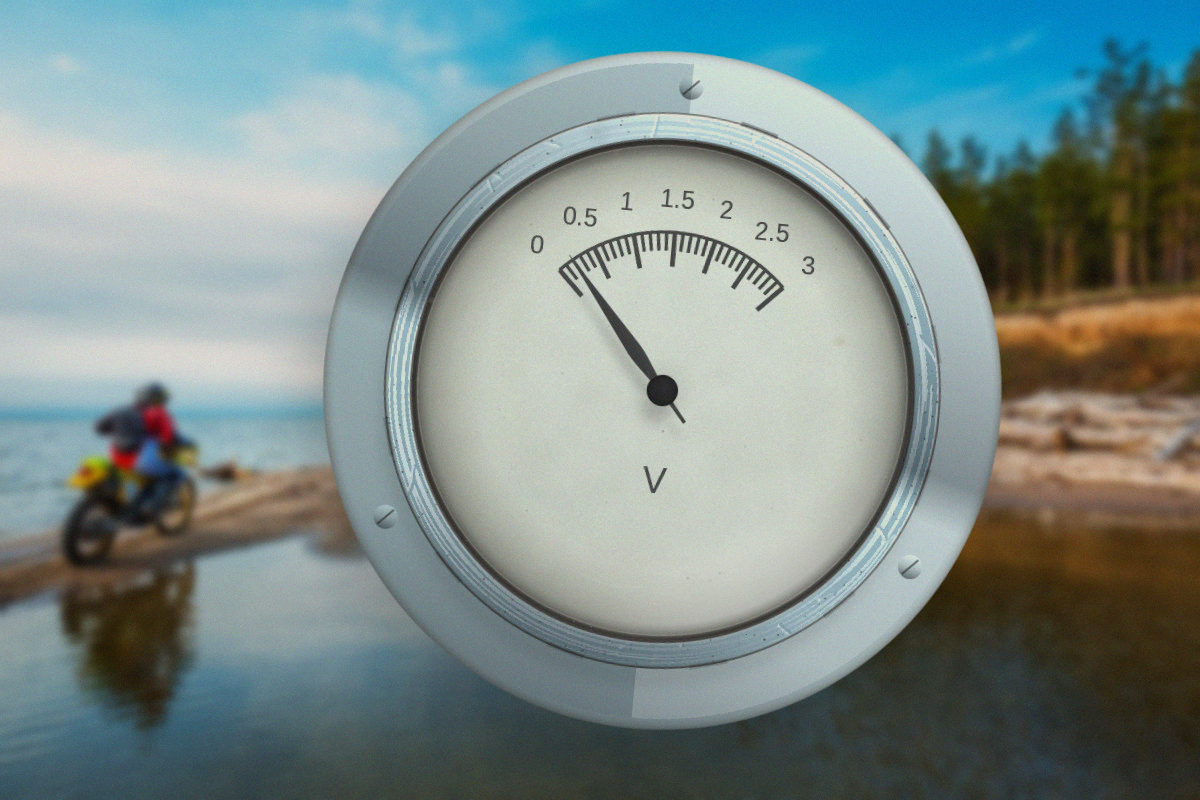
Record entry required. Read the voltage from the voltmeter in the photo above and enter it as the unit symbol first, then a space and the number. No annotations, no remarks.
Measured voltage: V 0.2
